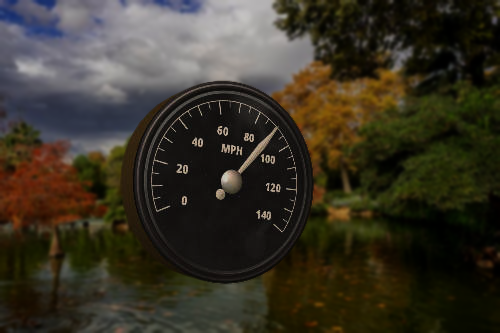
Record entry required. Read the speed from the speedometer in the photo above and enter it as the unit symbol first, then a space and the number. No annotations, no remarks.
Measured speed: mph 90
